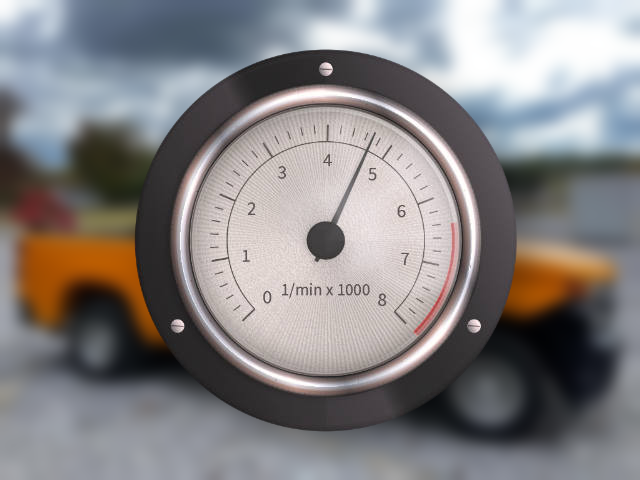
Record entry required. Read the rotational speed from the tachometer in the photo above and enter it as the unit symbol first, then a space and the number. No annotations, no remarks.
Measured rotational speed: rpm 4700
